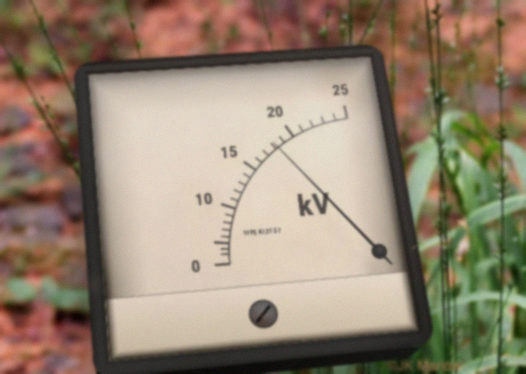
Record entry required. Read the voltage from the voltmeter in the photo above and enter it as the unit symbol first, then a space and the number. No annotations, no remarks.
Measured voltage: kV 18
